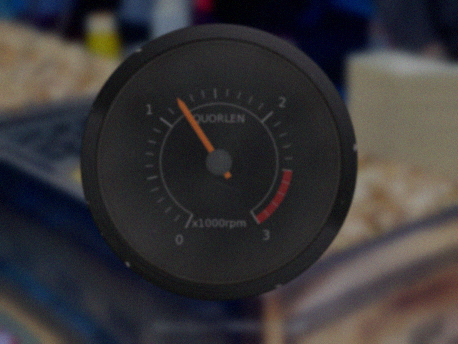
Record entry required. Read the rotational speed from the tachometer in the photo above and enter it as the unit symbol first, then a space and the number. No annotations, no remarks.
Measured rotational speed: rpm 1200
